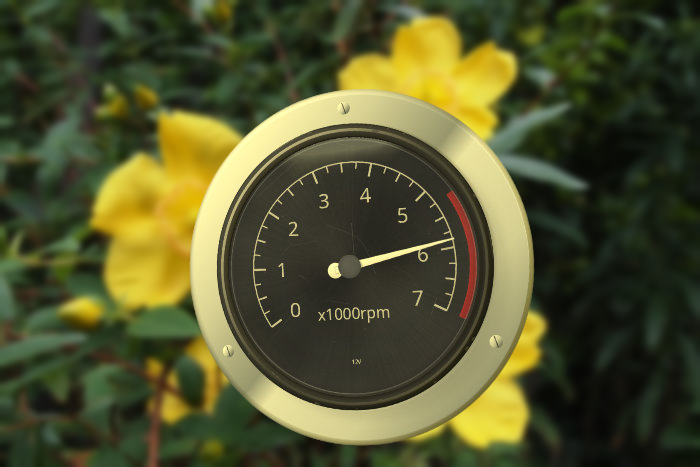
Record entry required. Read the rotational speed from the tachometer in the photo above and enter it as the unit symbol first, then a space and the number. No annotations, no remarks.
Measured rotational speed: rpm 5875
